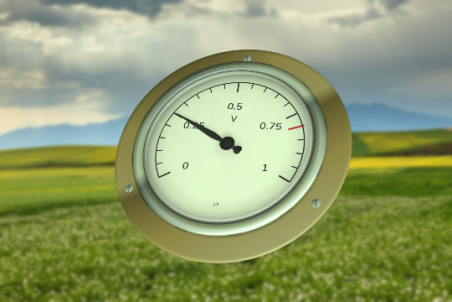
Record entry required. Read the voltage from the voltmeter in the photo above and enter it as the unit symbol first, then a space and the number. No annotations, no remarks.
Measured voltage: V 0.25
